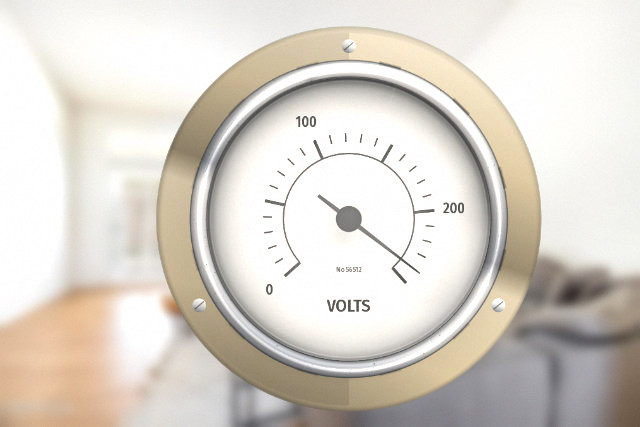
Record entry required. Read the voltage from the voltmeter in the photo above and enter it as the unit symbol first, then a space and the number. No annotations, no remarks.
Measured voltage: V 240
